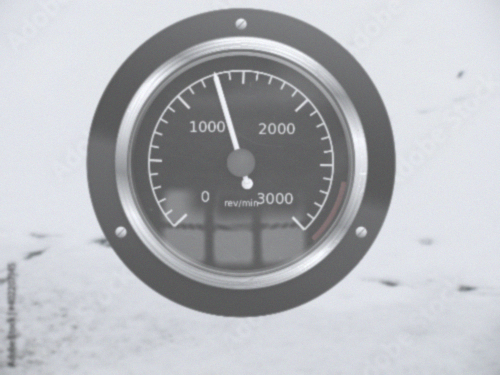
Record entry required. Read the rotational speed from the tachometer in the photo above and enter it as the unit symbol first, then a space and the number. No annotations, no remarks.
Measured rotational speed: rpm 1300
